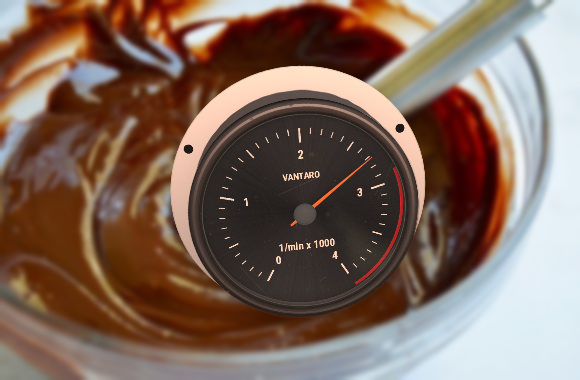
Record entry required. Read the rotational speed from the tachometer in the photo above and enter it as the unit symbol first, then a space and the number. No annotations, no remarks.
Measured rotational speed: rpm 2700
